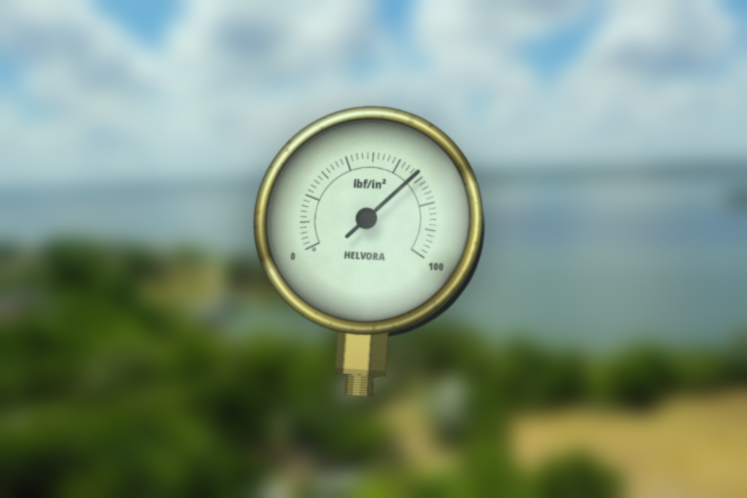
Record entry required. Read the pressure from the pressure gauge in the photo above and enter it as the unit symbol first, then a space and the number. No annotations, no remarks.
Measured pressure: psi 68
